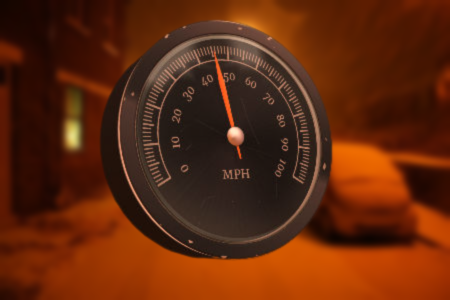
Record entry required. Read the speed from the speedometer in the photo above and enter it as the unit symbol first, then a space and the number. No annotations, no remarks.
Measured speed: mph 45
